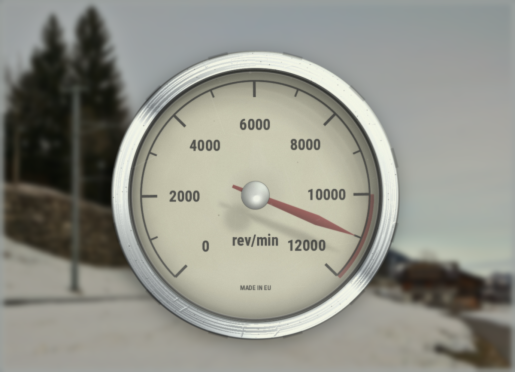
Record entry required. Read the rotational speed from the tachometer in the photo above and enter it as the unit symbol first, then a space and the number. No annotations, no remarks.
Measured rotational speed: rpm 11000
